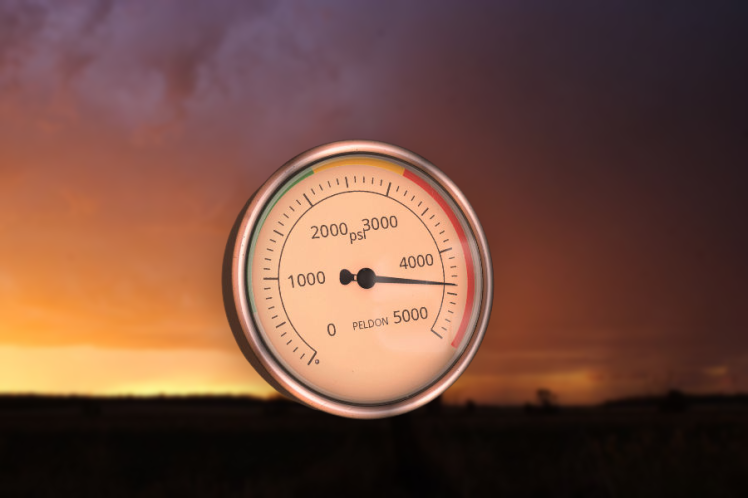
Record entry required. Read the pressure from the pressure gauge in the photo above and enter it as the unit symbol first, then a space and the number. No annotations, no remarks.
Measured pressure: psi 4400
